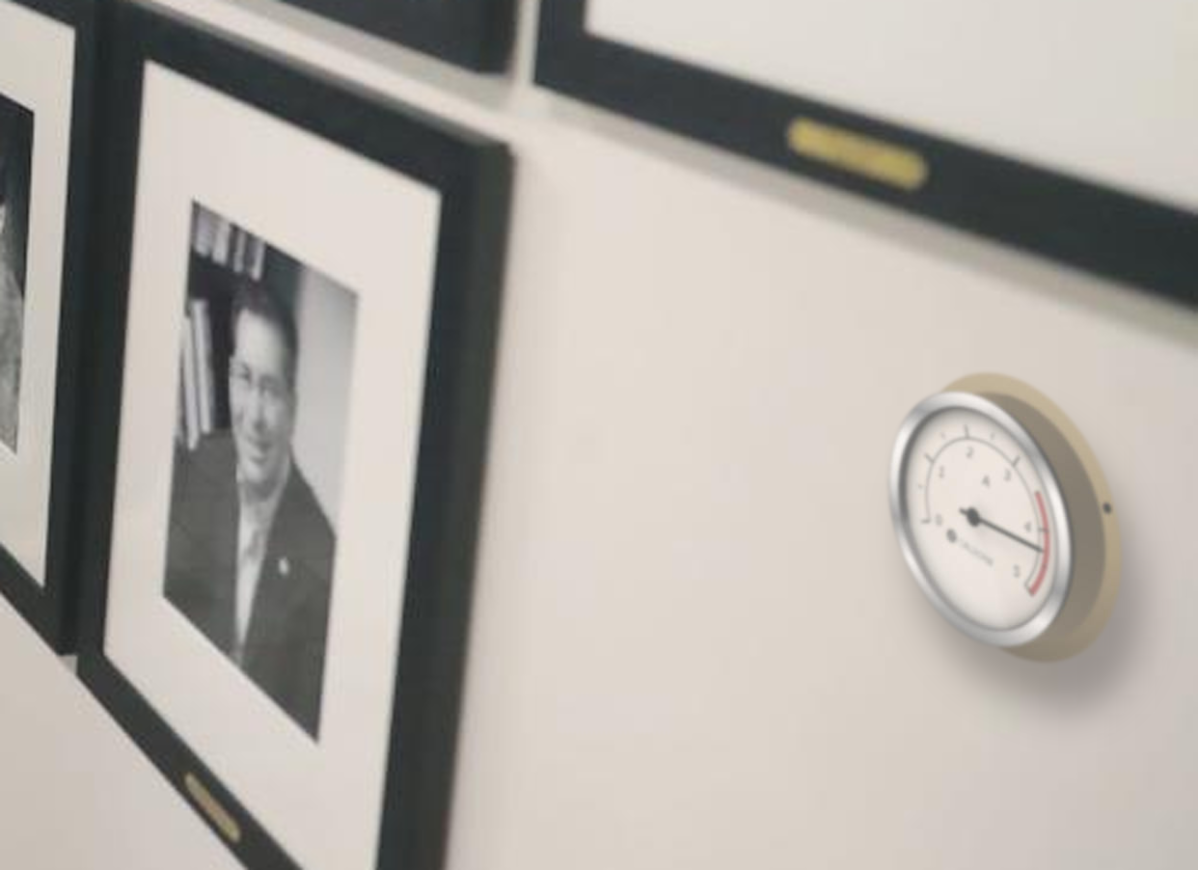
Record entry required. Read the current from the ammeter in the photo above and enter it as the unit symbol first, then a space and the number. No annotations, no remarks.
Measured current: A 4.25
